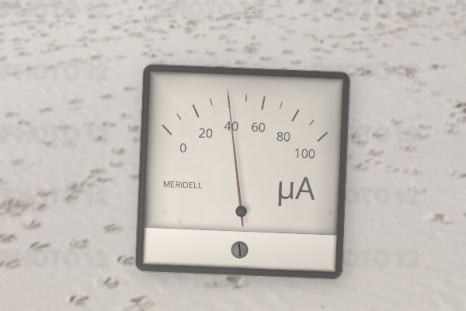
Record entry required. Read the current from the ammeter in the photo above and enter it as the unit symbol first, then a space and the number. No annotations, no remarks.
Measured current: µA 40
